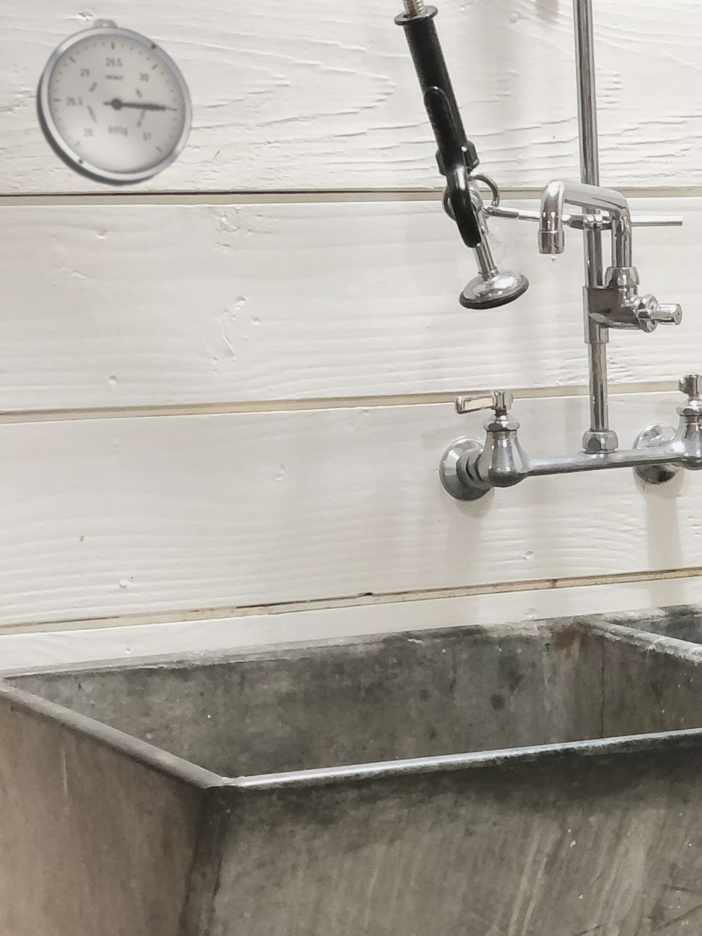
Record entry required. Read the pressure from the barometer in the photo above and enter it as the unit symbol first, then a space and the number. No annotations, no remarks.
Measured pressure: inHg 30.5
